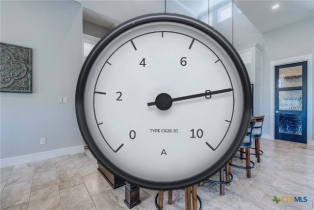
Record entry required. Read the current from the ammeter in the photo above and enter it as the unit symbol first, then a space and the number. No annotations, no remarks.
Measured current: A 8
